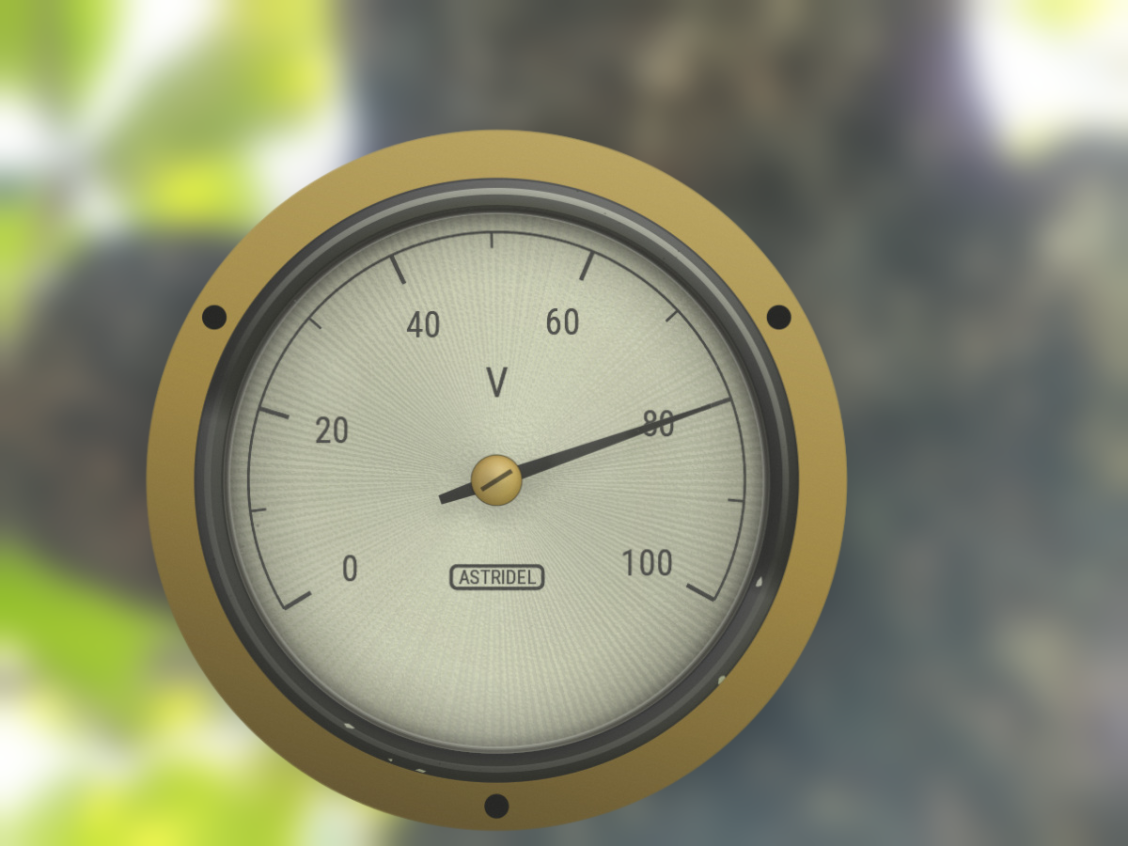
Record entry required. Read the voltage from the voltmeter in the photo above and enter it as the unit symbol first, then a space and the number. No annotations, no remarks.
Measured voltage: V 80
